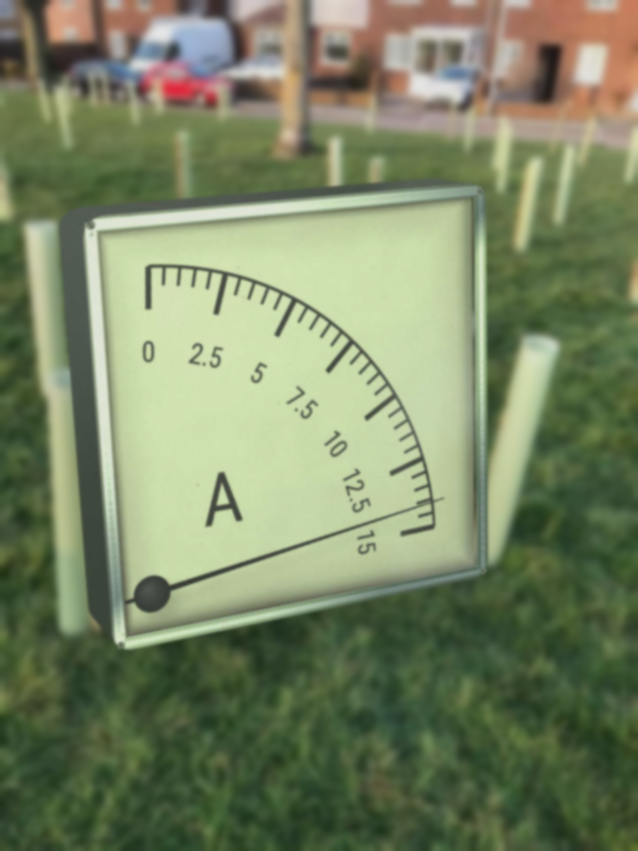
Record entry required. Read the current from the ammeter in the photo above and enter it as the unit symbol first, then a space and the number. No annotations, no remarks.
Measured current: A 14
